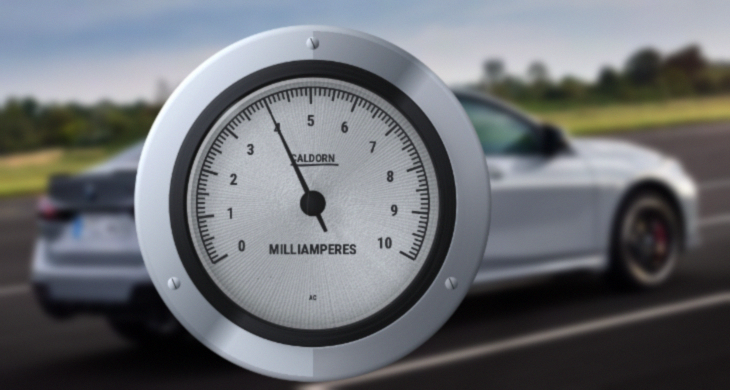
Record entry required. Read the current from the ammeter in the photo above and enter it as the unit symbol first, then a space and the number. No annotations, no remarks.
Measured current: mA 4
